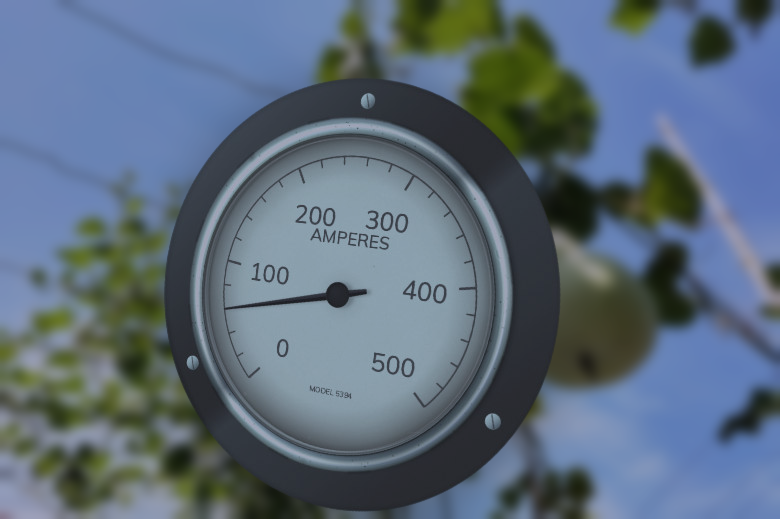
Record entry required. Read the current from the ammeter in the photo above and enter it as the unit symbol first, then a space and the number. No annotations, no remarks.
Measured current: A 60
